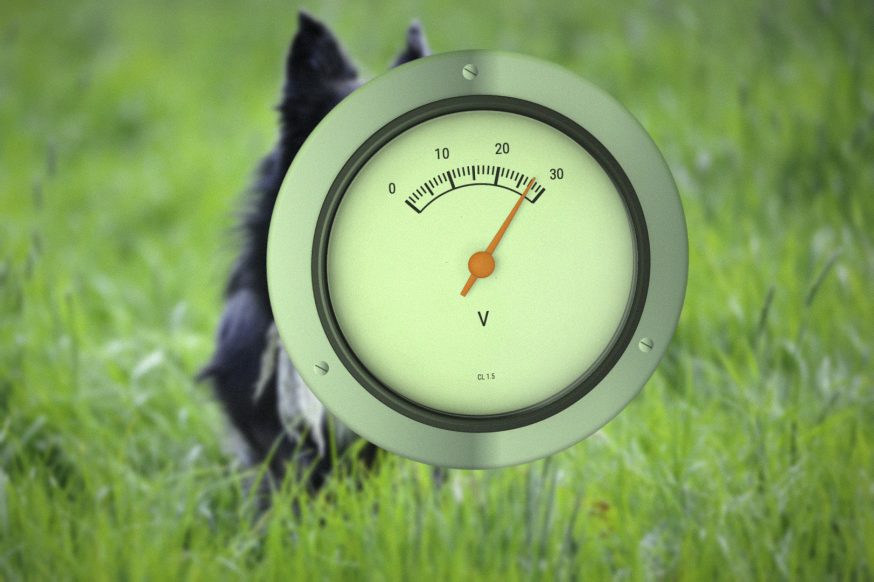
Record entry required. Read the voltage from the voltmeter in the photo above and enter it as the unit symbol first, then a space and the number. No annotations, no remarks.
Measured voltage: V 27
